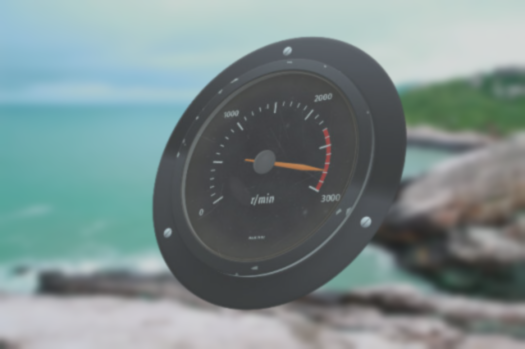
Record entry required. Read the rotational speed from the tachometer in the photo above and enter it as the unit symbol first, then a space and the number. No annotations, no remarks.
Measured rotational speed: rpm 2800
